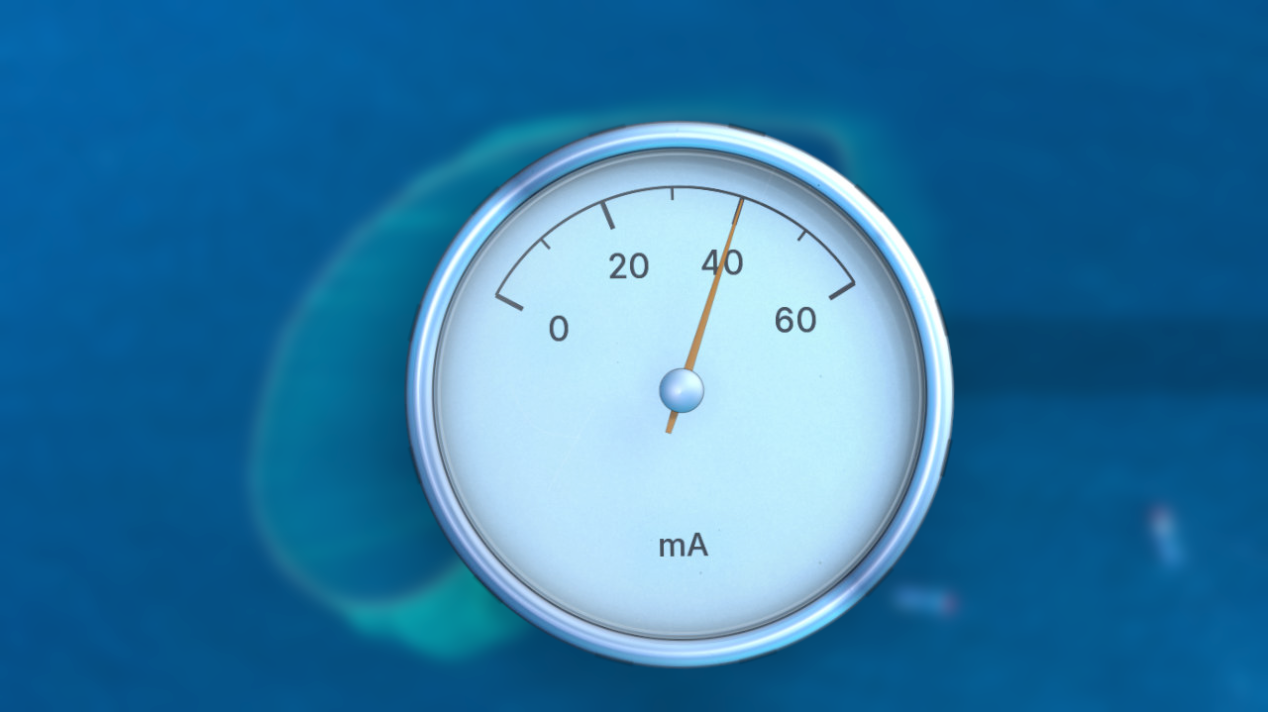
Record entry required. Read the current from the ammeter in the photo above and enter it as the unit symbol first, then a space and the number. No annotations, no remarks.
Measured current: mA 40
